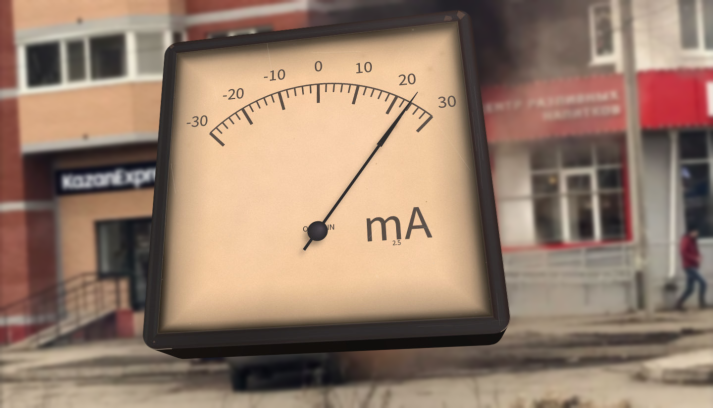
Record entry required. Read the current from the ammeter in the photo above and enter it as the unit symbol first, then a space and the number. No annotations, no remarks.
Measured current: mA 24
